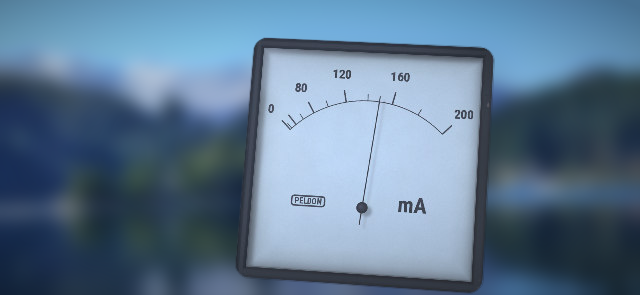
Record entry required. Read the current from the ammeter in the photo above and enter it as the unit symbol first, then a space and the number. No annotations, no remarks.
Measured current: mA 150
